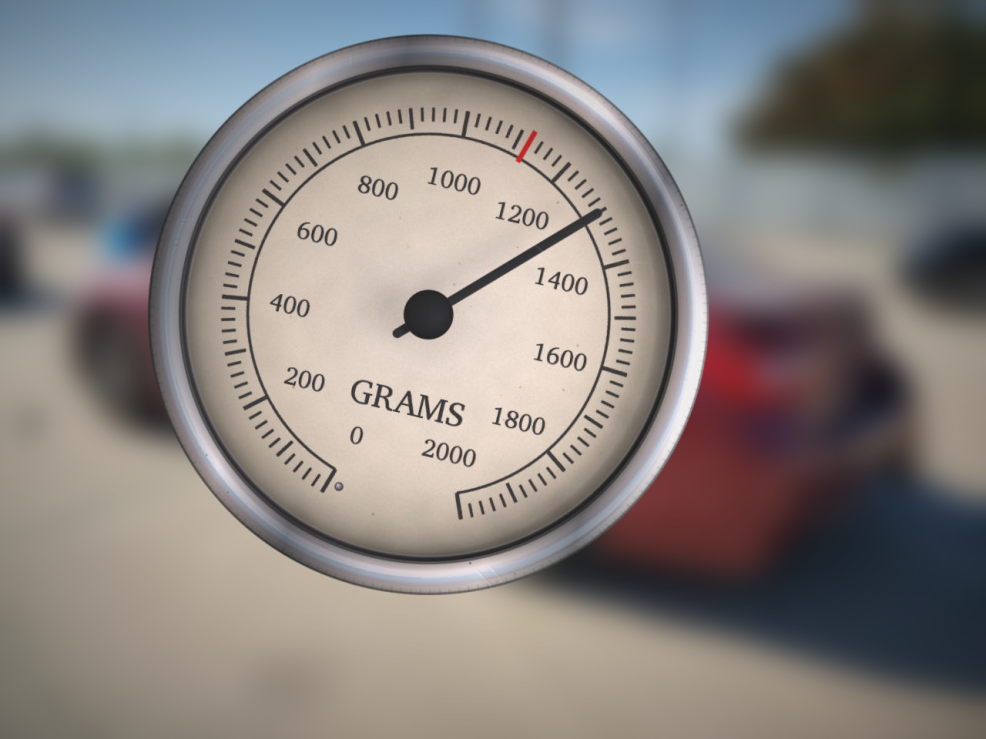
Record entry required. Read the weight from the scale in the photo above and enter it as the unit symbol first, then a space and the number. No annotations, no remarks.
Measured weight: g 1300
